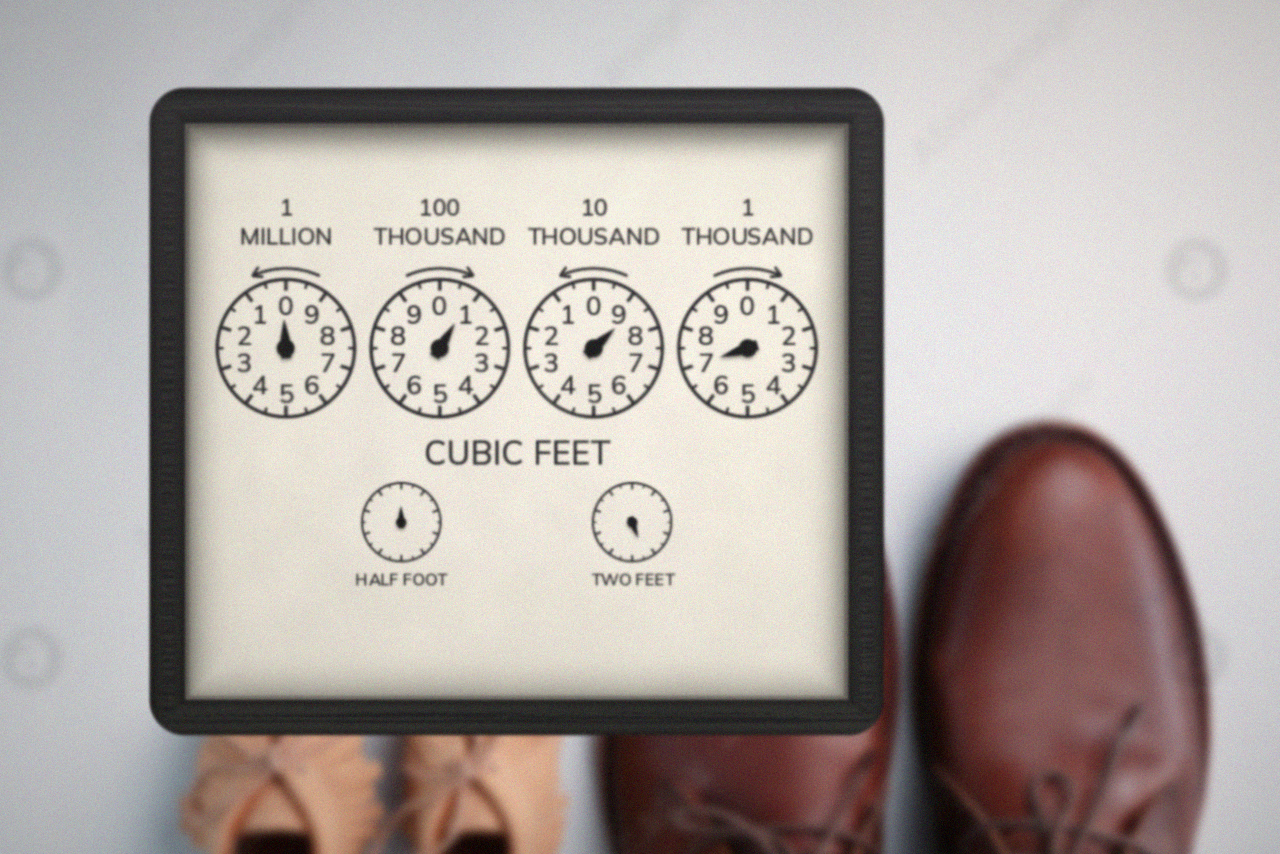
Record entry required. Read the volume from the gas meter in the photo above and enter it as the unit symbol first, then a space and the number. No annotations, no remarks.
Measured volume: ft³ 8700
